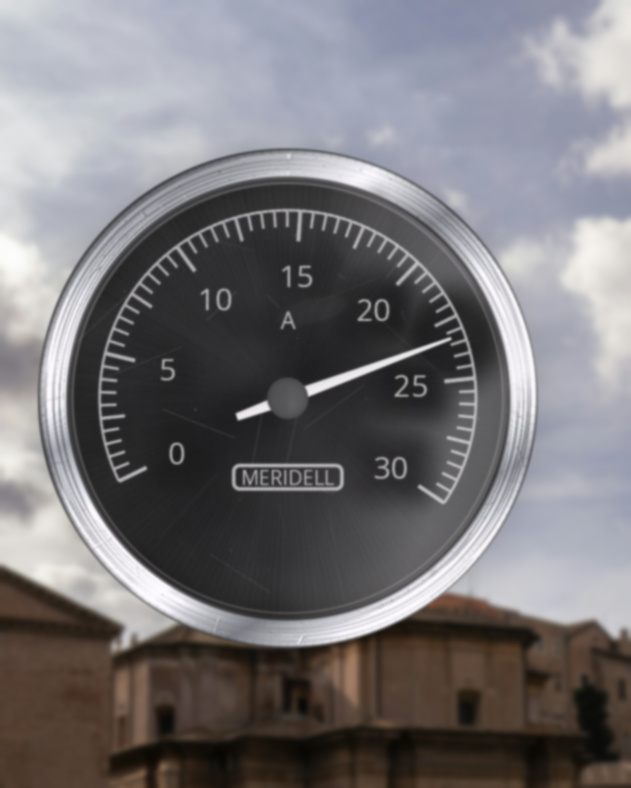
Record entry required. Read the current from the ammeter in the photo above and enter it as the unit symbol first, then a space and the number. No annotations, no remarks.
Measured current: A 23.25
